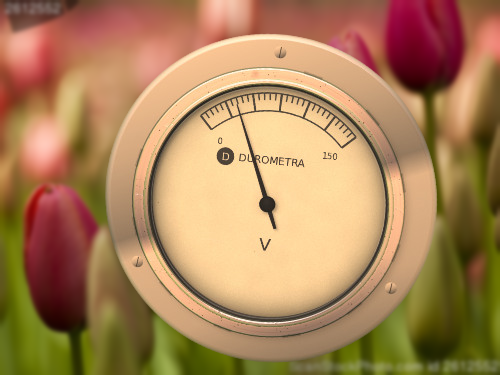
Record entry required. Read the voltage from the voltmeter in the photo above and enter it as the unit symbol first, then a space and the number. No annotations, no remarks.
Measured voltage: V 35
